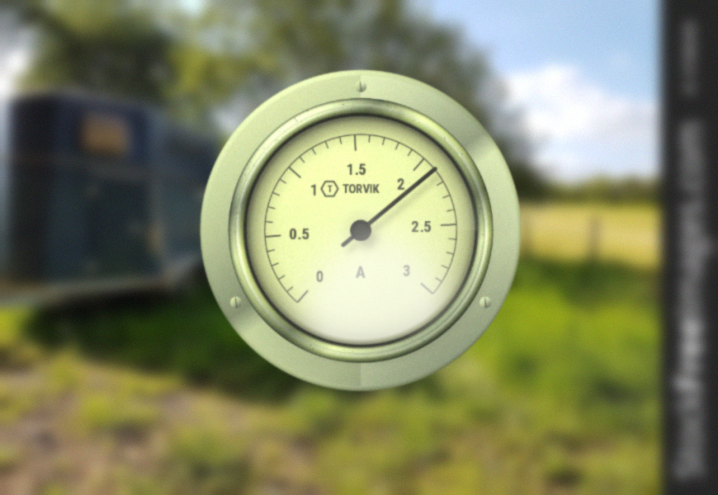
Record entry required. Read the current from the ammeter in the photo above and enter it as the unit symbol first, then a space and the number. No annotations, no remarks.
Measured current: A 2.1
